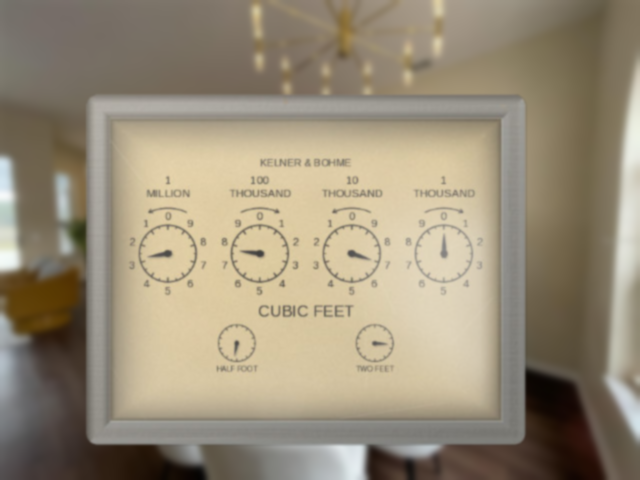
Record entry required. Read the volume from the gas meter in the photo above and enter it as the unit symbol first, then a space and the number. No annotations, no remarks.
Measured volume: ft³ 277000
